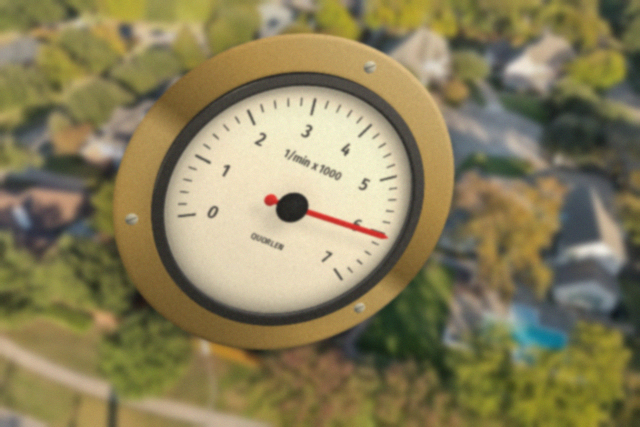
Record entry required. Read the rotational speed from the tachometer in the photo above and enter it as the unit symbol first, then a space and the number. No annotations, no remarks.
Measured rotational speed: rpm 6000
